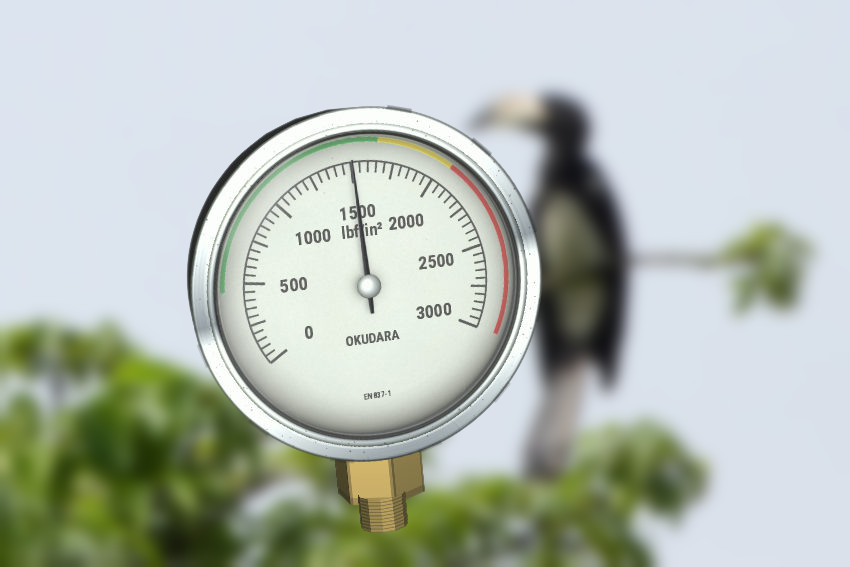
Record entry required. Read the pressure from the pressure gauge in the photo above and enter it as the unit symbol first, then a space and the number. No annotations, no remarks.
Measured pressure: psi 1500
